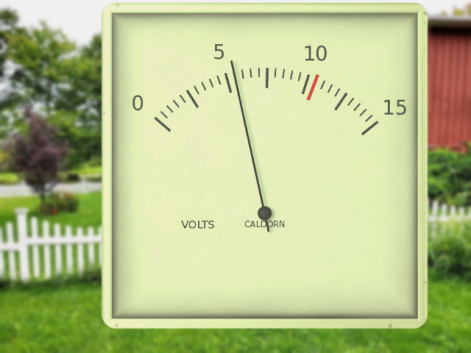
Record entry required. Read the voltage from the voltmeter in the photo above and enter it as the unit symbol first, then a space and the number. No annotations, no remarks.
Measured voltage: V 5.5
